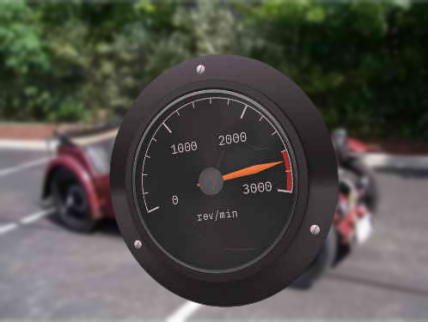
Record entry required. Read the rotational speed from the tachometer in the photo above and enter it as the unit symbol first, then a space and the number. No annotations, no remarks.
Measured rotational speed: rpm 2700
